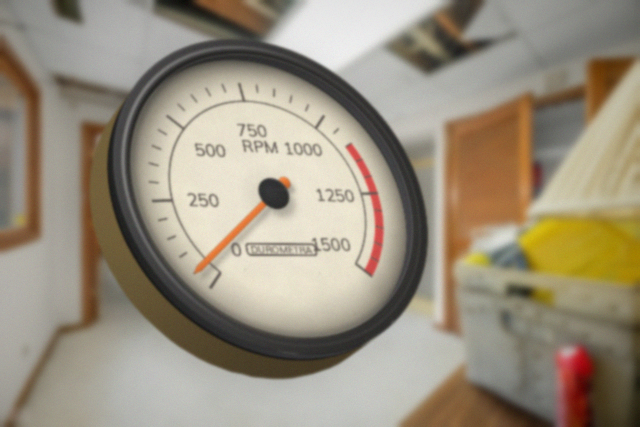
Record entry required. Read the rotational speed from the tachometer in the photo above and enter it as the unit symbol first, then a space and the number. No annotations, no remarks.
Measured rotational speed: rpm 50
